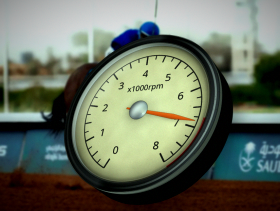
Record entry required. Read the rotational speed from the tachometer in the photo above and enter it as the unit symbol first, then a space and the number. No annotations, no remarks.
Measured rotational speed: rpm 6875
